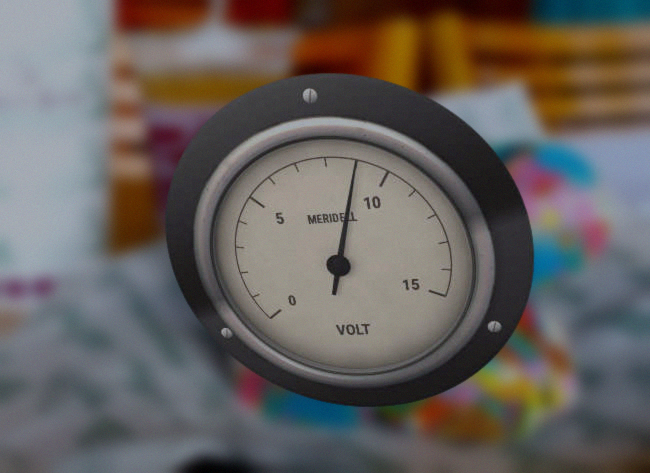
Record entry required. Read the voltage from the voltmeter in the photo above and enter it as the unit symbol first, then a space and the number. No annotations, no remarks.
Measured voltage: V 9
